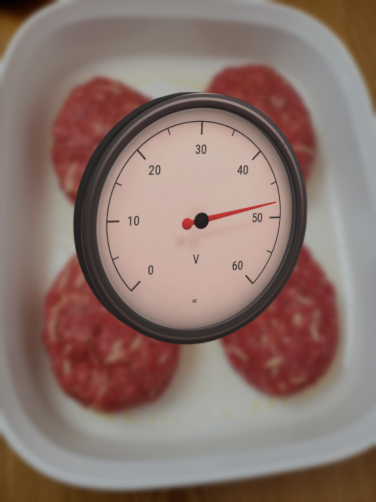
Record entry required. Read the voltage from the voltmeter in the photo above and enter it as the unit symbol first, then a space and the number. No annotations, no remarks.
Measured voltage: V 47.5
